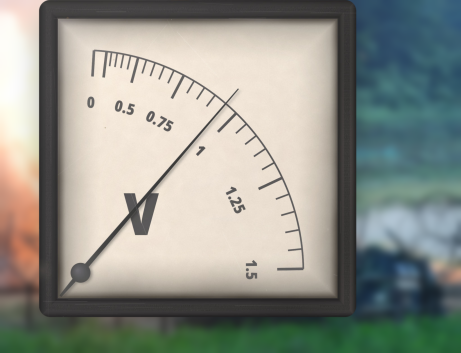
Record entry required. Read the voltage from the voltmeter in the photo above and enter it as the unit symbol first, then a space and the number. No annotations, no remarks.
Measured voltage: V 0.95
